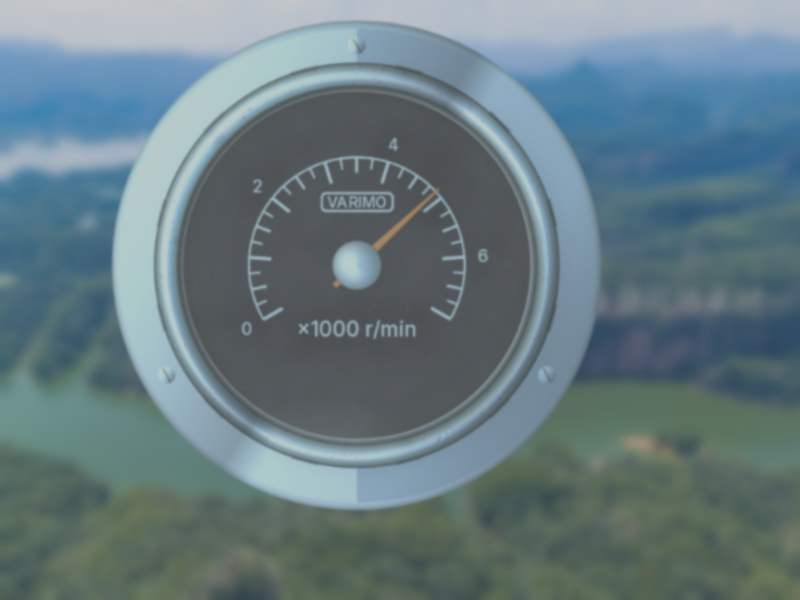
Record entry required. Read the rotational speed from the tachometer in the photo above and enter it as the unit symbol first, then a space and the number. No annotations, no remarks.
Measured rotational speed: rpm 4875
